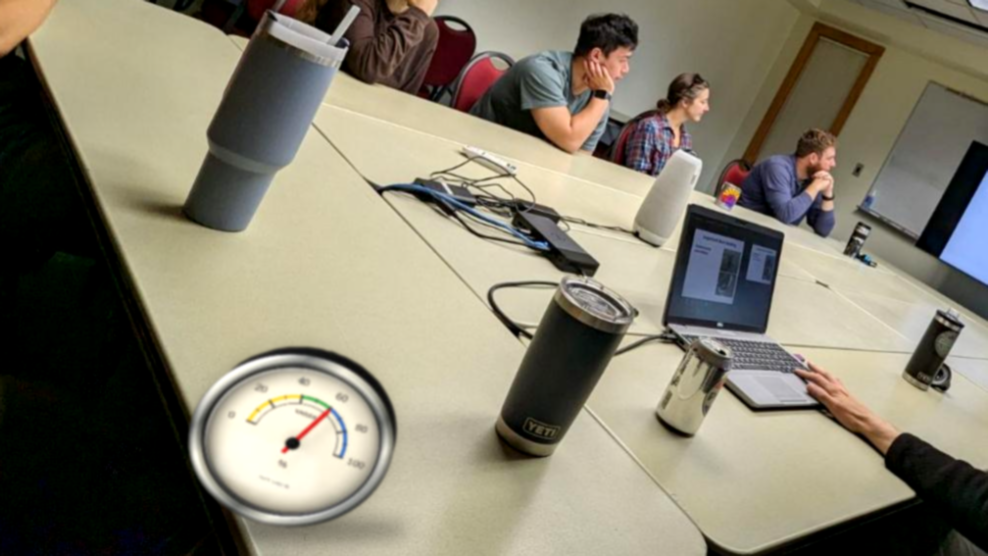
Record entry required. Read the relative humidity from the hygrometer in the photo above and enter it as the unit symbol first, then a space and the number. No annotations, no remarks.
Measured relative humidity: % 60
